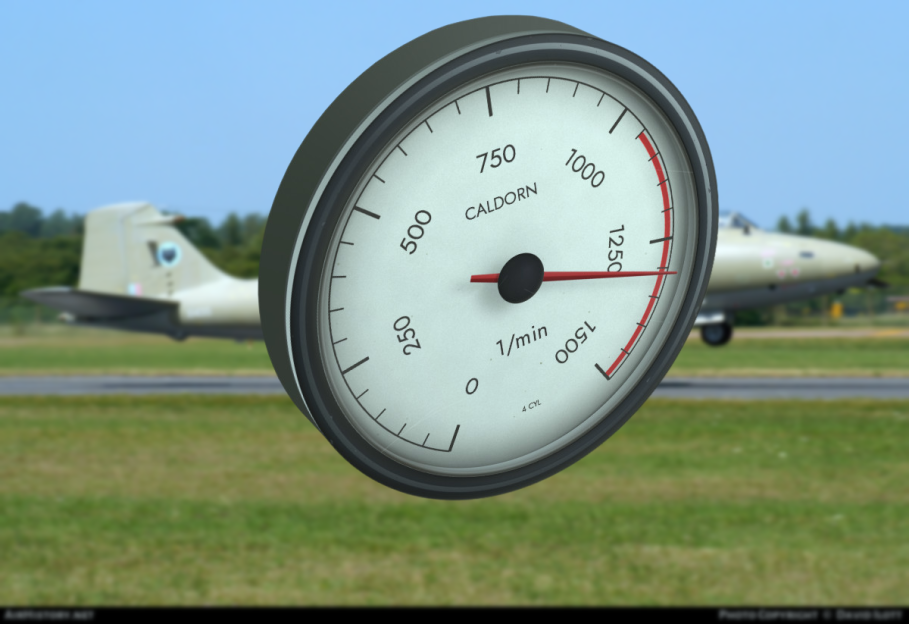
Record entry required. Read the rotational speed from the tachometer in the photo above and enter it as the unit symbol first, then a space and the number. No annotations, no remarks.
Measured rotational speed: rpm 1300
